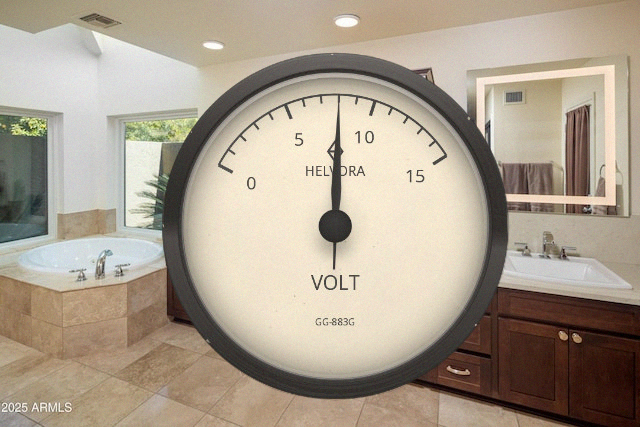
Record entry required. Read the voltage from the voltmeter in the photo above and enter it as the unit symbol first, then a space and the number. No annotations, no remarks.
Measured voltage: V 8
